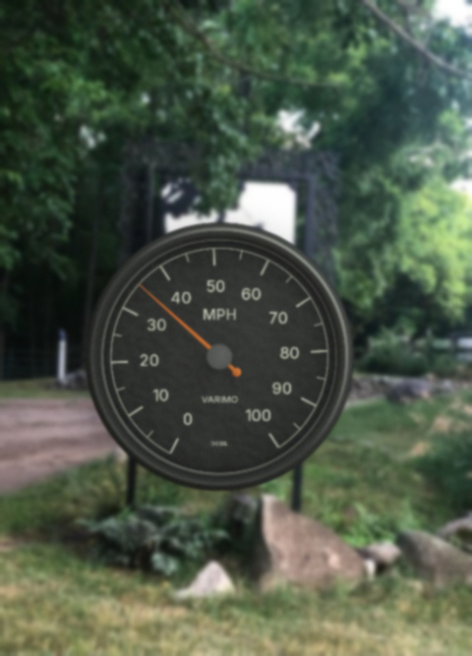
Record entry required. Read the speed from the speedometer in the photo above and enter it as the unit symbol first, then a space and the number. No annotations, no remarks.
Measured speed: mph 35
